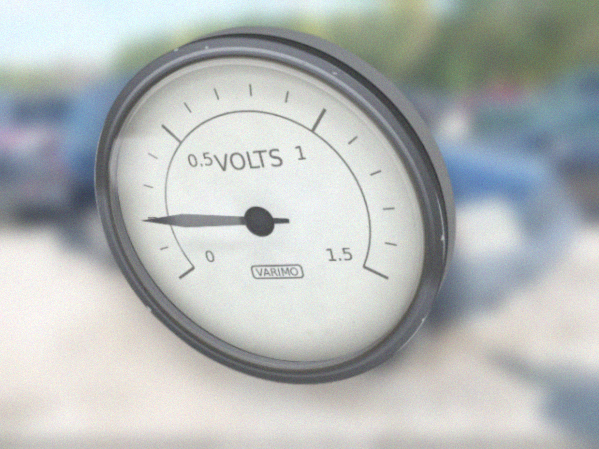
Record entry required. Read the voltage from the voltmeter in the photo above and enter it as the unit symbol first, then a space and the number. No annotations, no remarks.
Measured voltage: V 0.2
